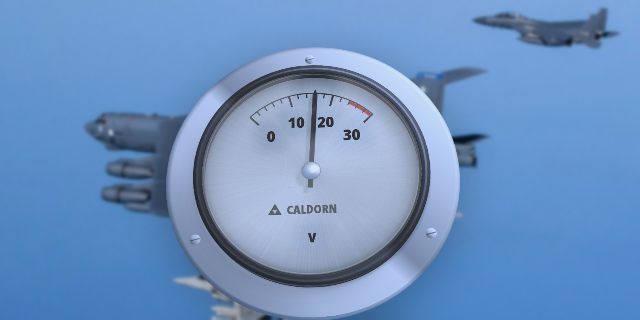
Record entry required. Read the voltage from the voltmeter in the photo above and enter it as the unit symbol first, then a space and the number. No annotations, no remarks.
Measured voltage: V 16
